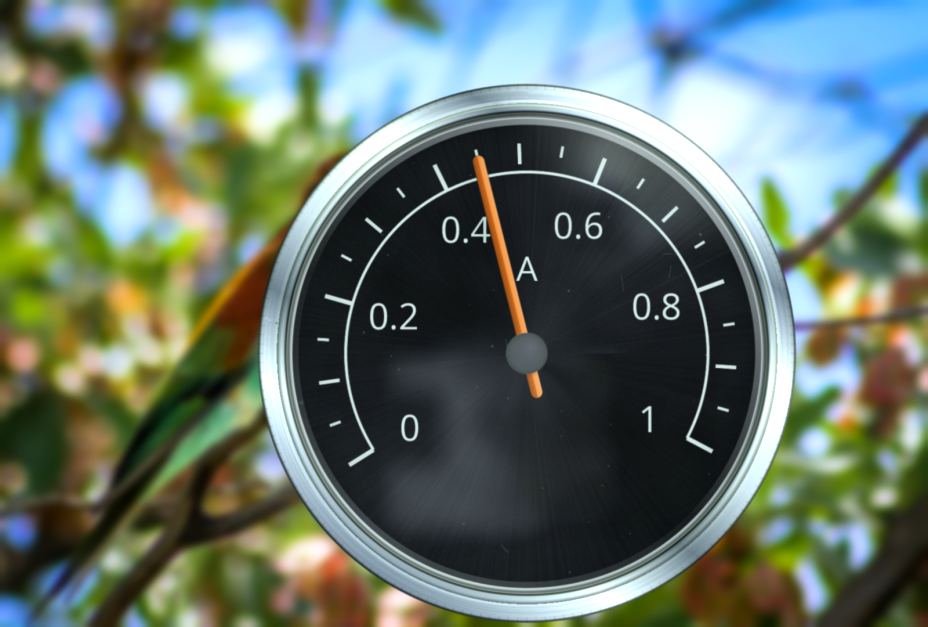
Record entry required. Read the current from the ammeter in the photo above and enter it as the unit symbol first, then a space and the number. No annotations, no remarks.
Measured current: A 0.45
